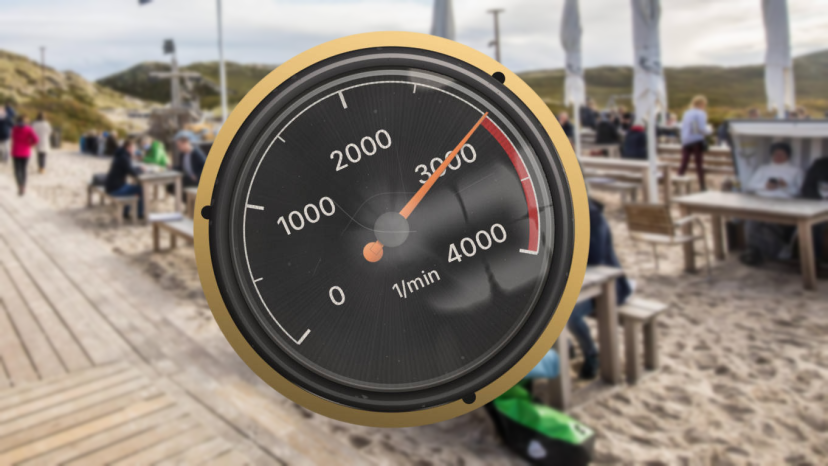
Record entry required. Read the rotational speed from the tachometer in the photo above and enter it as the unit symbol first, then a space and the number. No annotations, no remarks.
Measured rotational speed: rpm 3000
